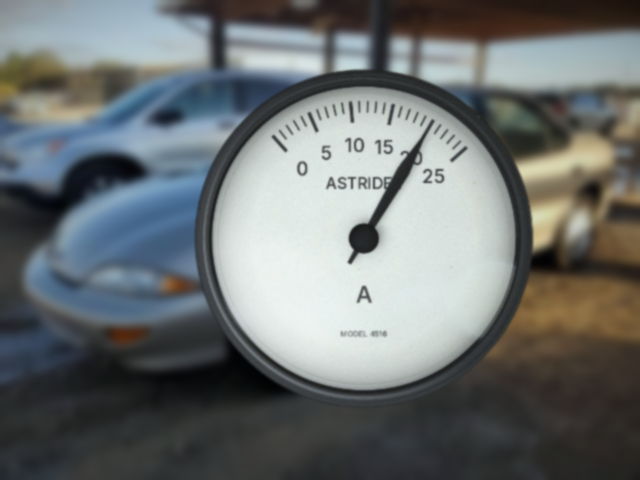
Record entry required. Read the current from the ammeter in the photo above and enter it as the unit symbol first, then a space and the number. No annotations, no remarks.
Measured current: A 20
